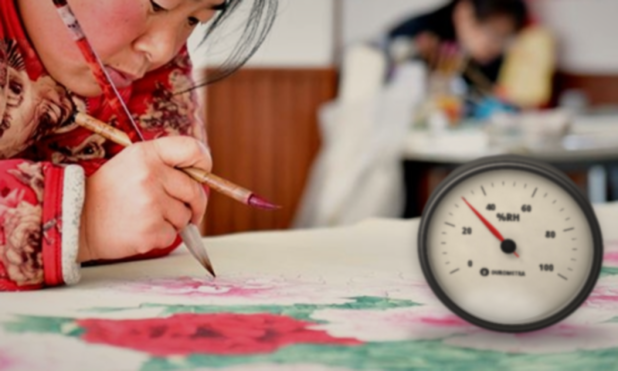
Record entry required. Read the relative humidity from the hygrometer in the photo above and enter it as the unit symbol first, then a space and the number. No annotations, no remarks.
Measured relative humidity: % 32
